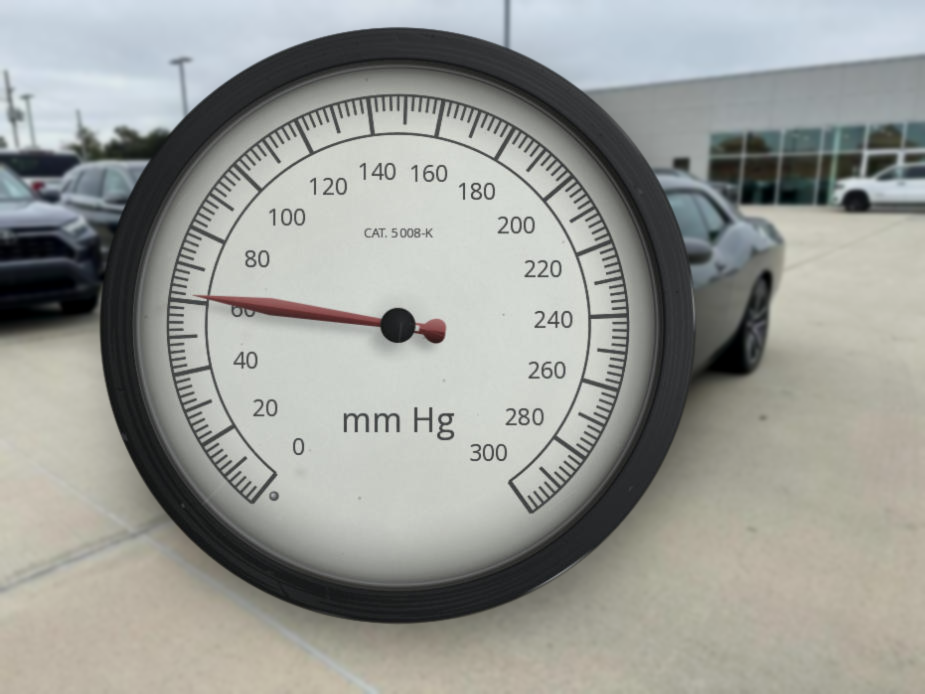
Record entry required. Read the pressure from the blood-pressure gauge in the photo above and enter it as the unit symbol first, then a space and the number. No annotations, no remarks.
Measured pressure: mmHg 62
